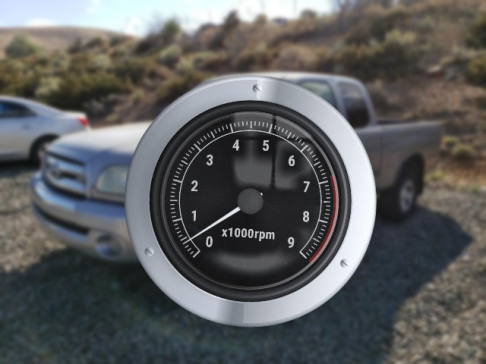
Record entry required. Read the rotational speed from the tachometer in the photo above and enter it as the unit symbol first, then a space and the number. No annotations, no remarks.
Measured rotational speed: rpm 400
